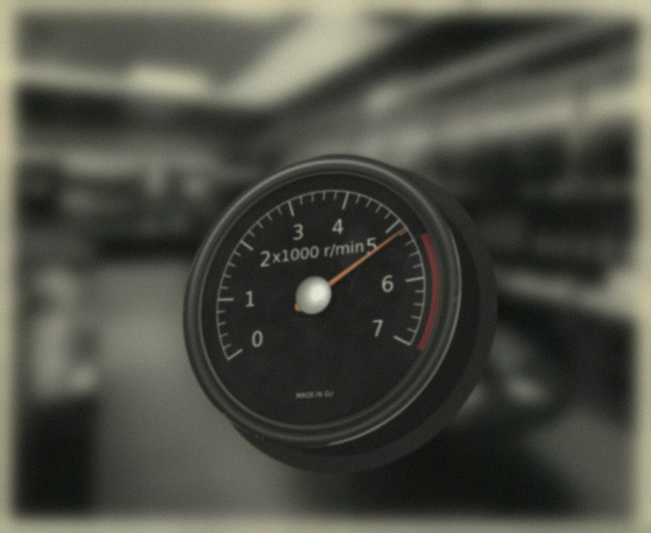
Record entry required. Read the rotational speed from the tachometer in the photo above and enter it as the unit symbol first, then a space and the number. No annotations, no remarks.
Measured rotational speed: rpm 5200
